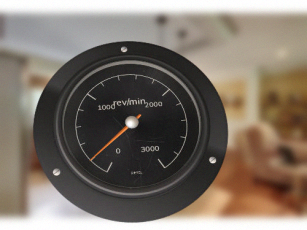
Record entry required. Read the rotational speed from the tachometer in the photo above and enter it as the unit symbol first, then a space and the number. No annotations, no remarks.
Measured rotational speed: rpm 200
